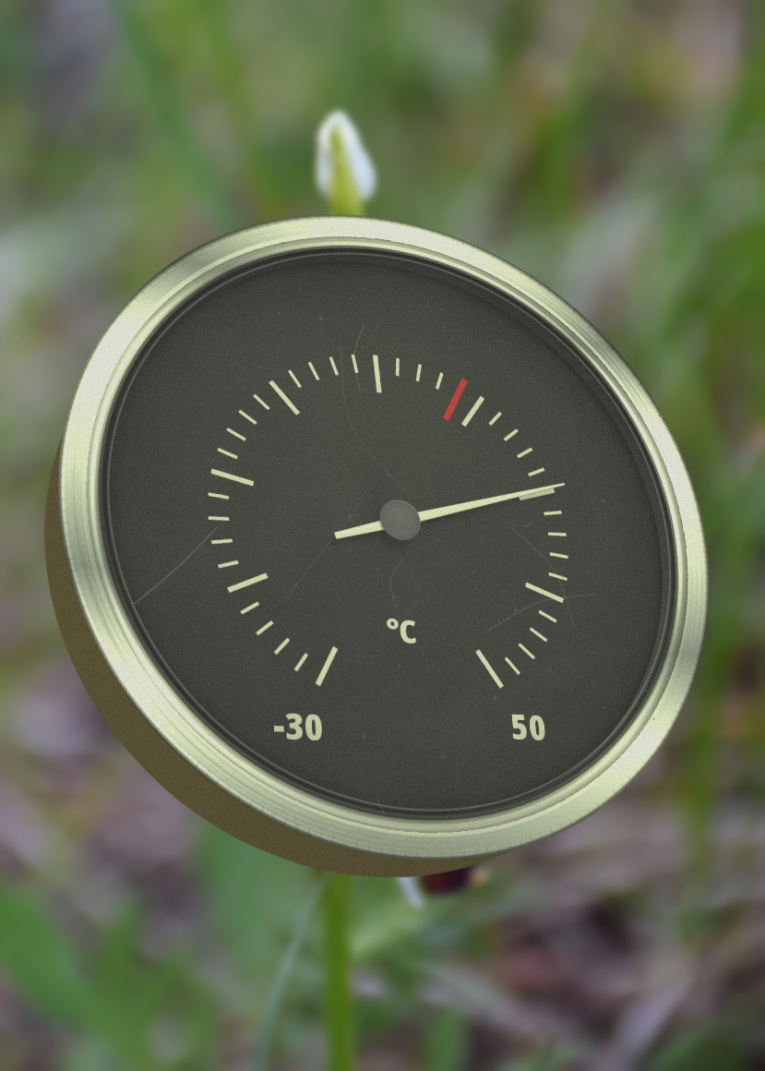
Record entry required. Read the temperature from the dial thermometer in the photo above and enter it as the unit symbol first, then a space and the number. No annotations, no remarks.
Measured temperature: °C 30
